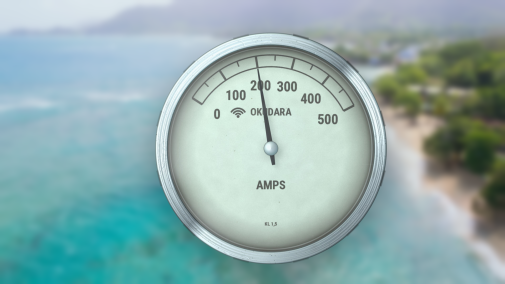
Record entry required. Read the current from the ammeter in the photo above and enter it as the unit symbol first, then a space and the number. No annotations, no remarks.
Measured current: A 200
